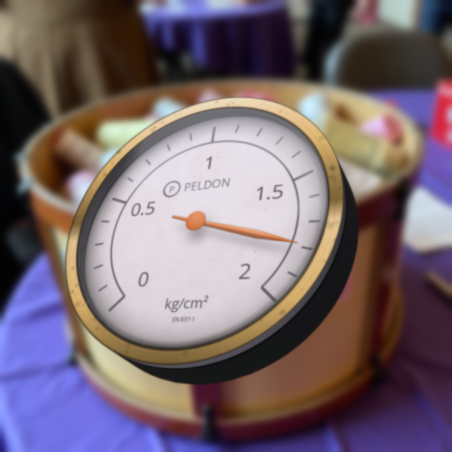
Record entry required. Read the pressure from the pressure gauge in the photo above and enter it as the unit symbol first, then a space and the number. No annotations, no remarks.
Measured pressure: kg/cm² 1.8
